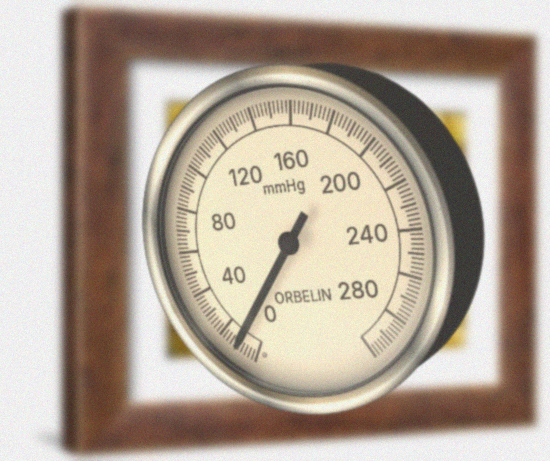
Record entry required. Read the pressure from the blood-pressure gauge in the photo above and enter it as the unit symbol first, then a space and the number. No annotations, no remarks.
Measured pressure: mmHg 10
